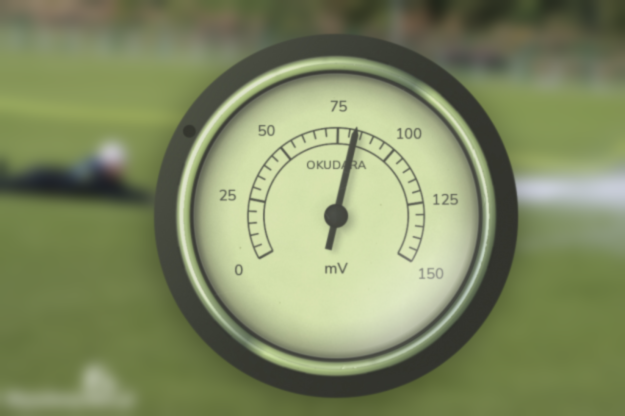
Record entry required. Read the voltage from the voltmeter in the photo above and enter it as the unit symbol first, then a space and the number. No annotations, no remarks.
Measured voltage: mV 82.5
